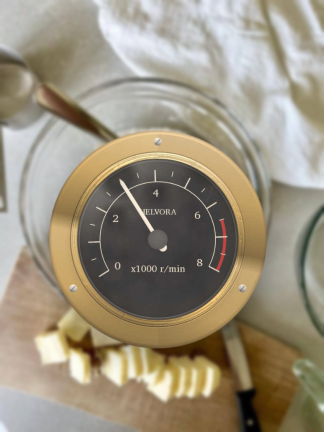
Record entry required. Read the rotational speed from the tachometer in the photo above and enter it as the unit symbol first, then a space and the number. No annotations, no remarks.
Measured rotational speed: rpm 3000
